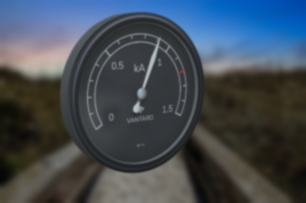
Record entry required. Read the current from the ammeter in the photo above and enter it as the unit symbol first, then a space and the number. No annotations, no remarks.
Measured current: kA 0.9
